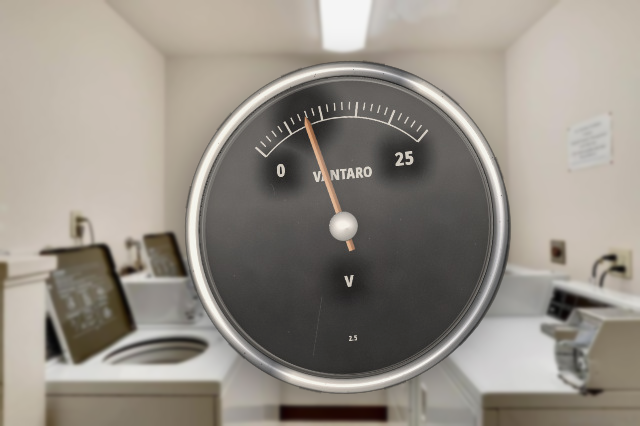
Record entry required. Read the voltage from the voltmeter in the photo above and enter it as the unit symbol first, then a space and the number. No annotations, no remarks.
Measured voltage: V 8
